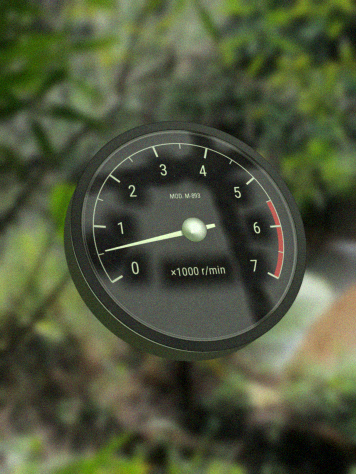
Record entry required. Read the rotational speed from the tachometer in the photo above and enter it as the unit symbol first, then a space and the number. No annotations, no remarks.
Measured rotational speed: rpm 500
